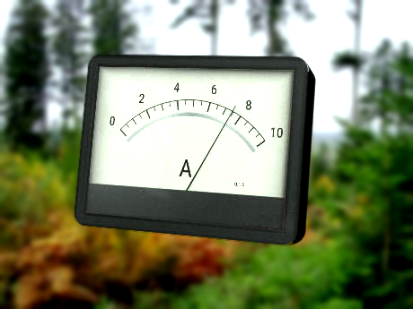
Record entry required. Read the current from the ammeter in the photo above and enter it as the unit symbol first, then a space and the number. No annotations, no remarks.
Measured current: A 7.5
